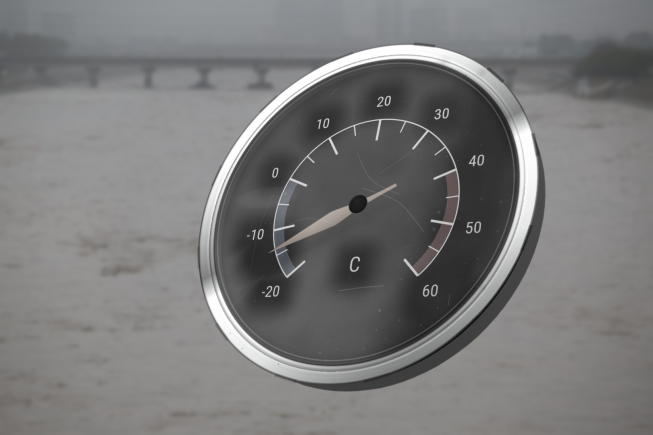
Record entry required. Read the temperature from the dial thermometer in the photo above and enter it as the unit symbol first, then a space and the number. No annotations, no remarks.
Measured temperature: °C -15
